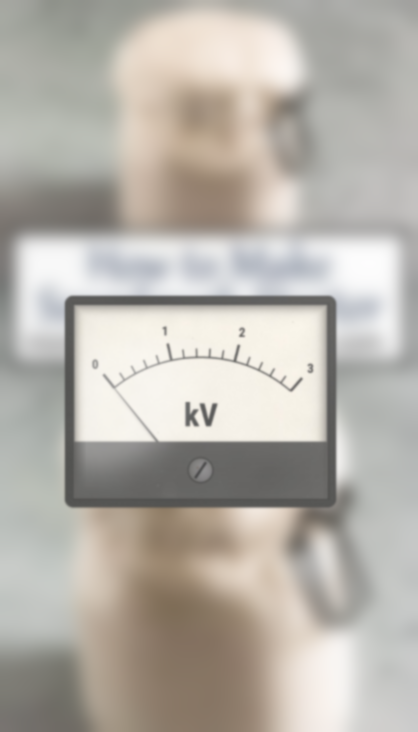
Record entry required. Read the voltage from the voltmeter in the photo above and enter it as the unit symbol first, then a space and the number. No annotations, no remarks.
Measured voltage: kV 0
